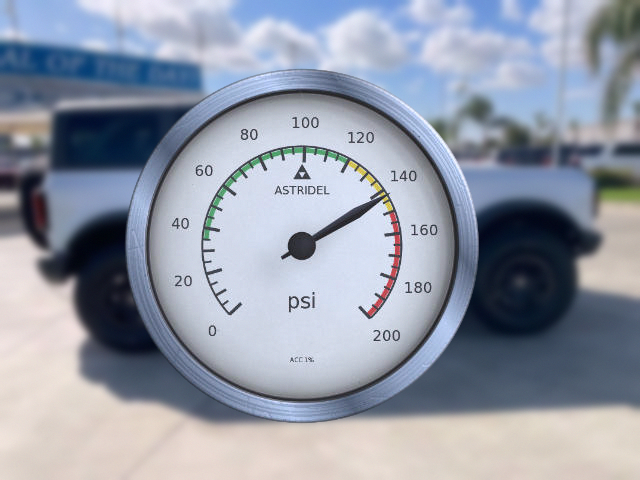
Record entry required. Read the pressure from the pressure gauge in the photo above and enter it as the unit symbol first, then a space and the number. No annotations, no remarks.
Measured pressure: psi 142.5
